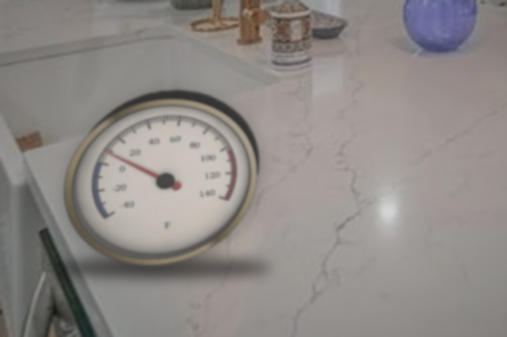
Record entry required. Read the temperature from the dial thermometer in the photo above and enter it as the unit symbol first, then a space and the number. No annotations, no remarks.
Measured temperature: °F 10
